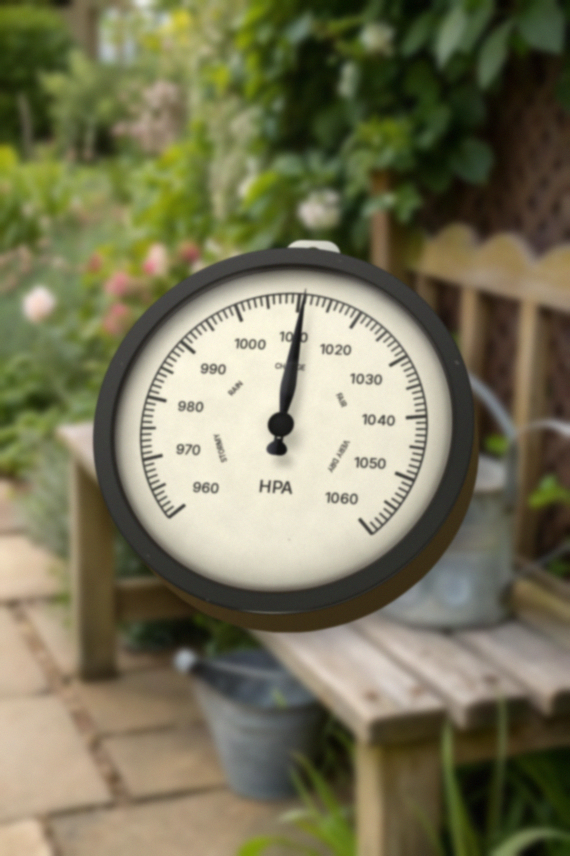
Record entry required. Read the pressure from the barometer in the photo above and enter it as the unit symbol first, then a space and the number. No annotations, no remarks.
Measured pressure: hPa 1011
